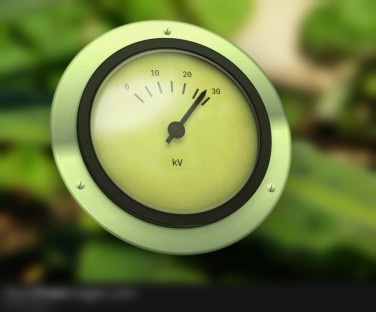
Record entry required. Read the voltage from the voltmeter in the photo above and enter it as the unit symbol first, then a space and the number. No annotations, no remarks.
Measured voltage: kV 27.5
